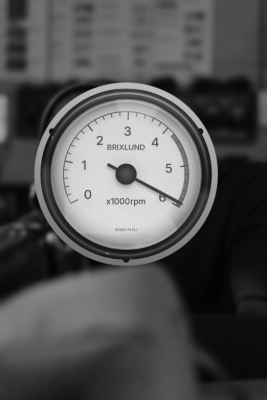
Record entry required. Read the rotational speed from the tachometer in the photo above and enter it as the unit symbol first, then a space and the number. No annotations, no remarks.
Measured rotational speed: rpm 5900
